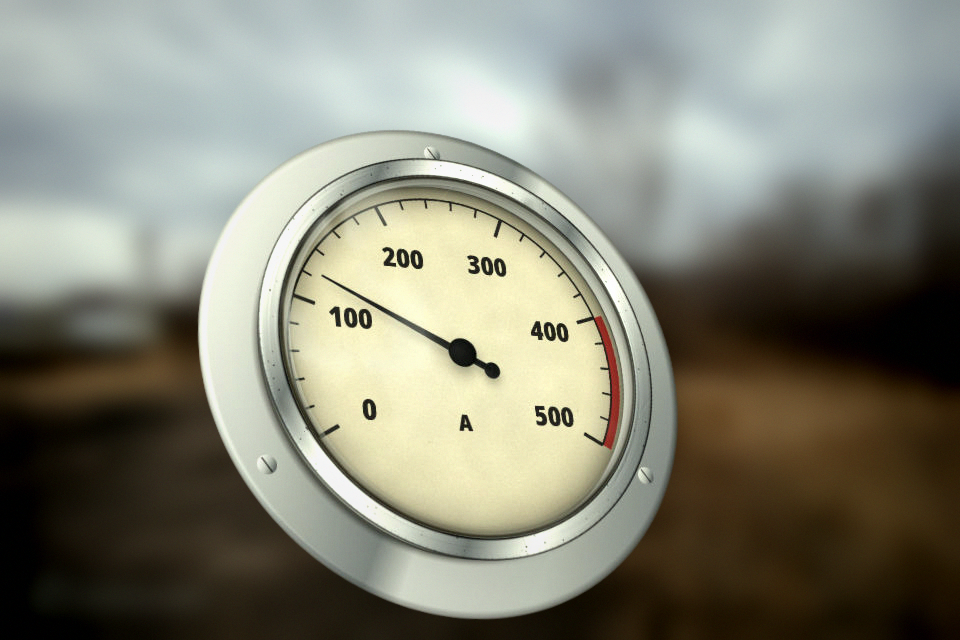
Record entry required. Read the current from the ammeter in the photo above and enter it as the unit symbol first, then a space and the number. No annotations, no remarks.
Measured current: A 120
